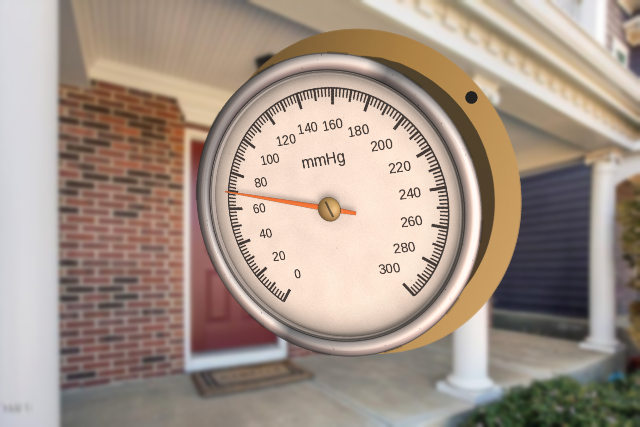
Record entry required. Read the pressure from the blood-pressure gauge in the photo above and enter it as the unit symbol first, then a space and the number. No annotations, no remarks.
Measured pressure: mmHg 70
